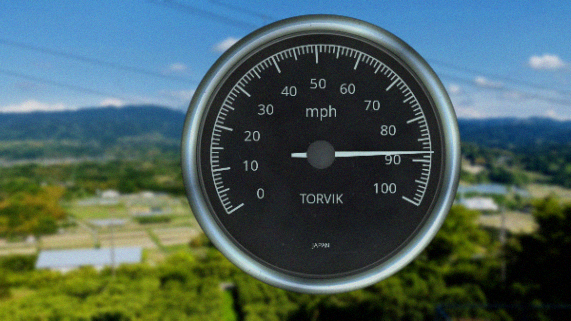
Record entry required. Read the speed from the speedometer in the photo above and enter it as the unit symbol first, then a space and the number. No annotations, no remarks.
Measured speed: mph 88
